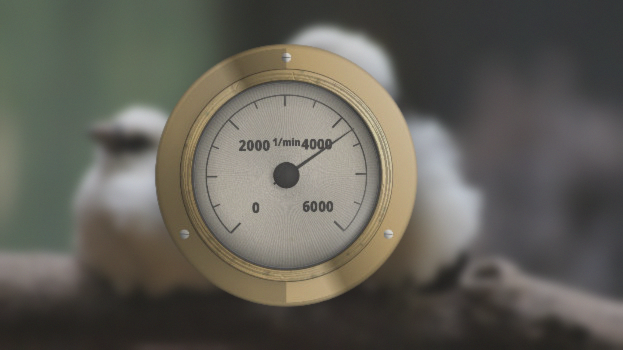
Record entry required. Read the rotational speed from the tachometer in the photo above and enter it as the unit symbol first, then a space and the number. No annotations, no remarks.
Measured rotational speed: rpm 4250
